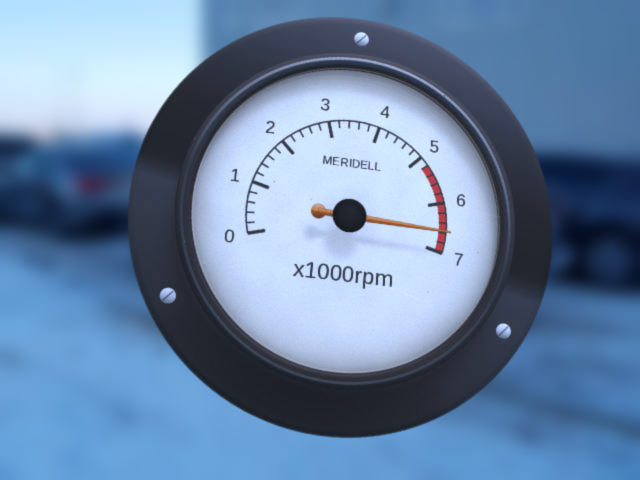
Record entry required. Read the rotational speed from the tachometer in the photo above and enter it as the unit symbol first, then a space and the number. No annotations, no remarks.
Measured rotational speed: rpm 6600
